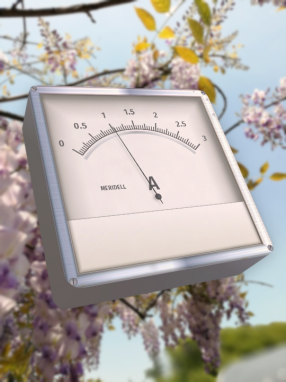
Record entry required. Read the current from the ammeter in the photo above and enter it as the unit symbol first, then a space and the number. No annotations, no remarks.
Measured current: A 1
